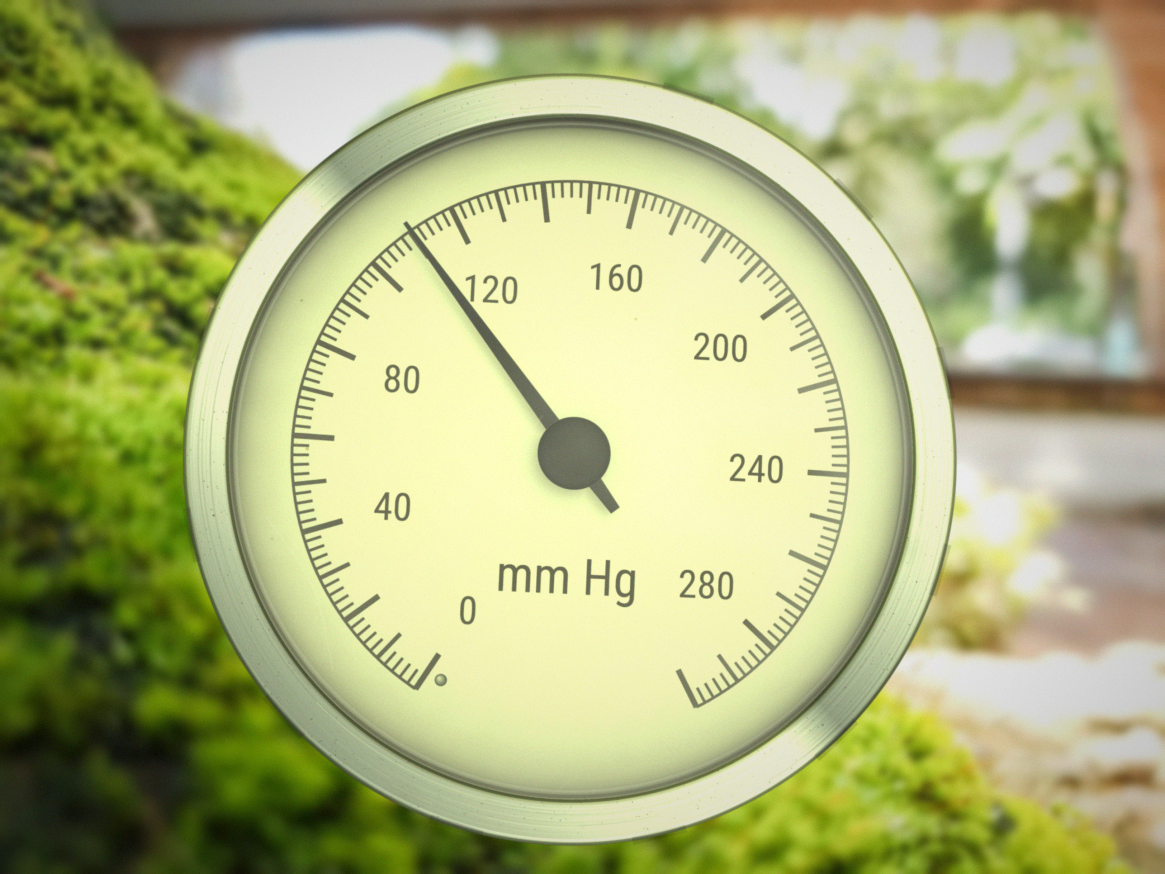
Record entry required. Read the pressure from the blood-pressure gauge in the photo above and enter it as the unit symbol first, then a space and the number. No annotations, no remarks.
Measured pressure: mmHg 110
